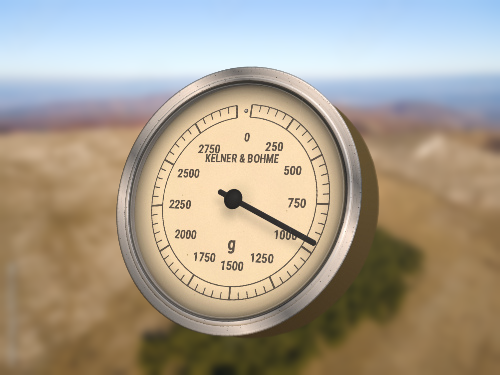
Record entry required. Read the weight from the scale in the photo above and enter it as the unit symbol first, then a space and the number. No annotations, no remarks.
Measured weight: g 950
